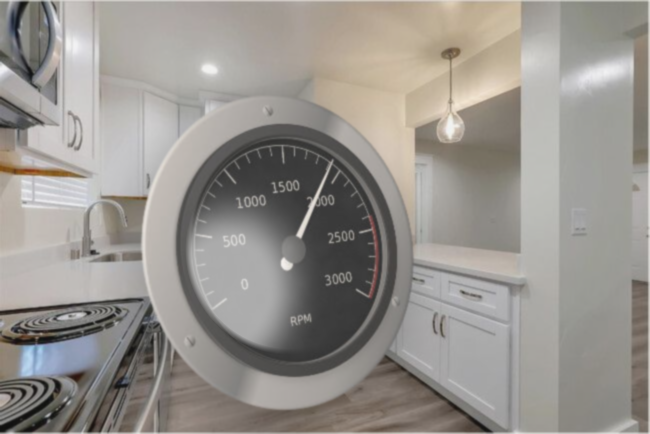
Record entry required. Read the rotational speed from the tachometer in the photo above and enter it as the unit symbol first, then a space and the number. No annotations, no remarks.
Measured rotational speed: rpm 1900
